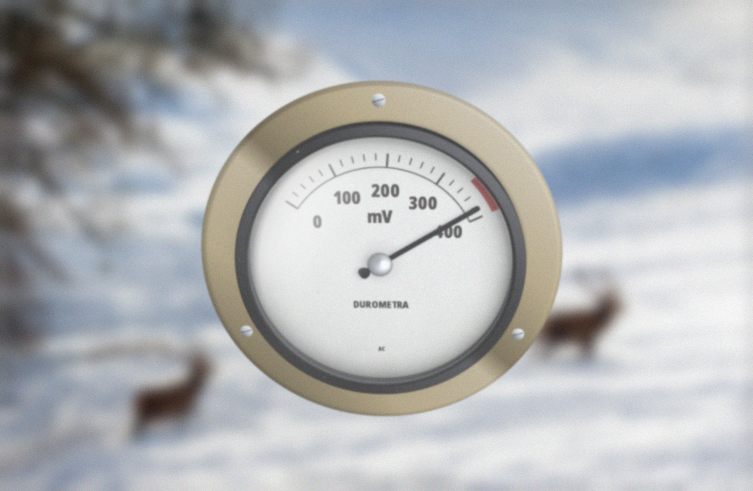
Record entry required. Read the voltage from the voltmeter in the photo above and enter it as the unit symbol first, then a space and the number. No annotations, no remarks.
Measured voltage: mV 380
